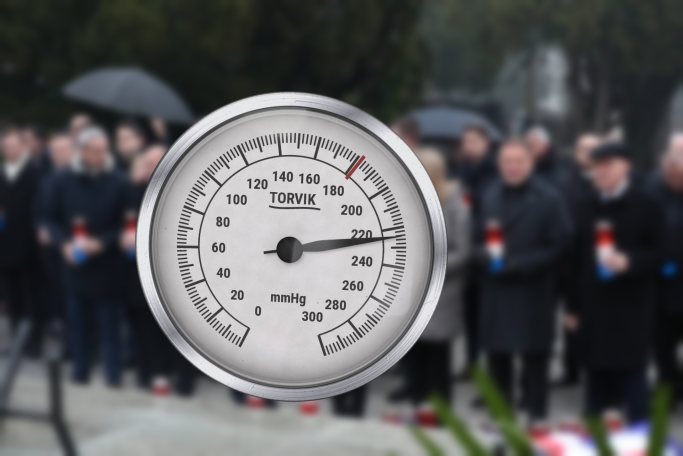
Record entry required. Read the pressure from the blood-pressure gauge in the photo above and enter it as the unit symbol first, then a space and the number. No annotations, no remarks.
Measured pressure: mmHg 224
